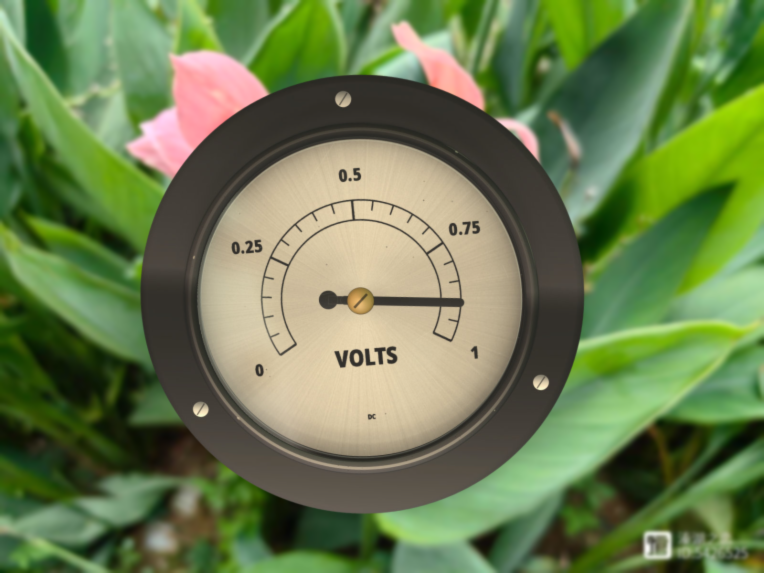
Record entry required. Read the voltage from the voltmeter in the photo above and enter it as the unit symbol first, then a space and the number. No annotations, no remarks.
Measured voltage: V 0.9
